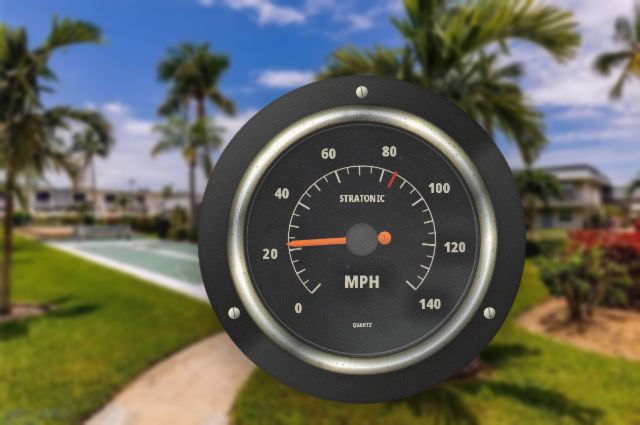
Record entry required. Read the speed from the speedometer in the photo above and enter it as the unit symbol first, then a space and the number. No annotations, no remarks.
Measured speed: mph 22.5
